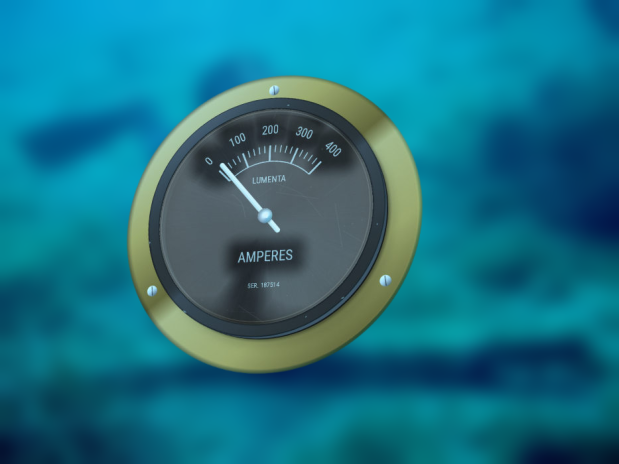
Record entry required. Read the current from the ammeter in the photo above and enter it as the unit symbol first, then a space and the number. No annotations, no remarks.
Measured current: A 20
